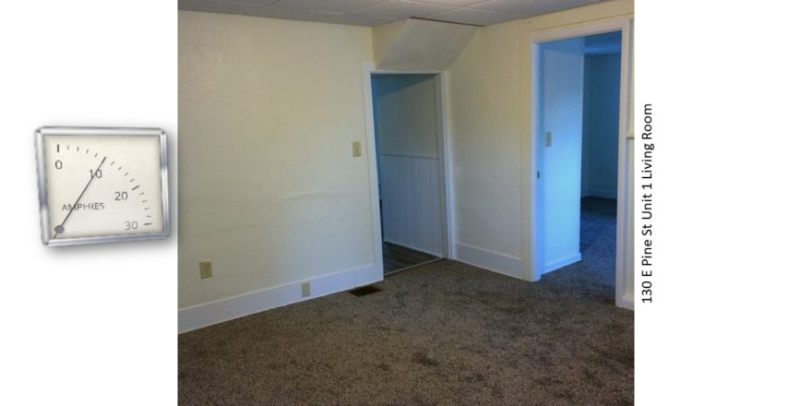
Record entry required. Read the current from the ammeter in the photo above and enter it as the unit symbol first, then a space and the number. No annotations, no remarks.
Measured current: A 10
